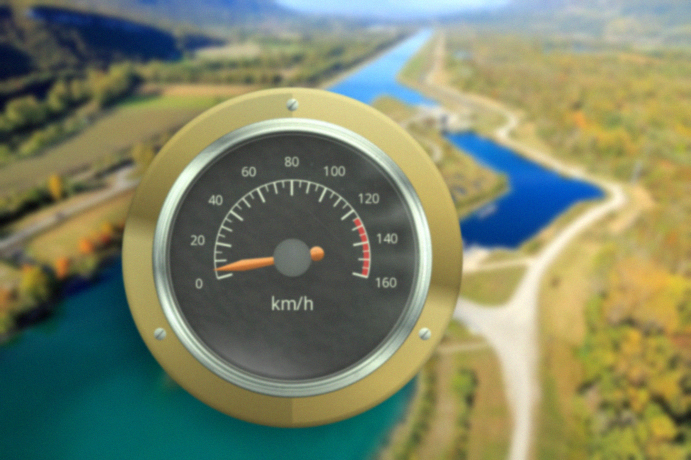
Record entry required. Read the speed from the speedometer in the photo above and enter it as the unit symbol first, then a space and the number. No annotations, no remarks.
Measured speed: km/h 5
